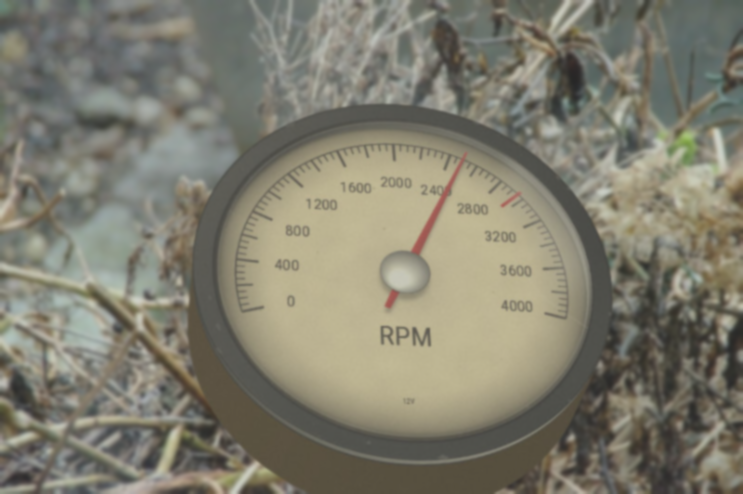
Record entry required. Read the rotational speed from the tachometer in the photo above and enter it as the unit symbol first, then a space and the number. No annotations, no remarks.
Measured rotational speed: rpm 2500
